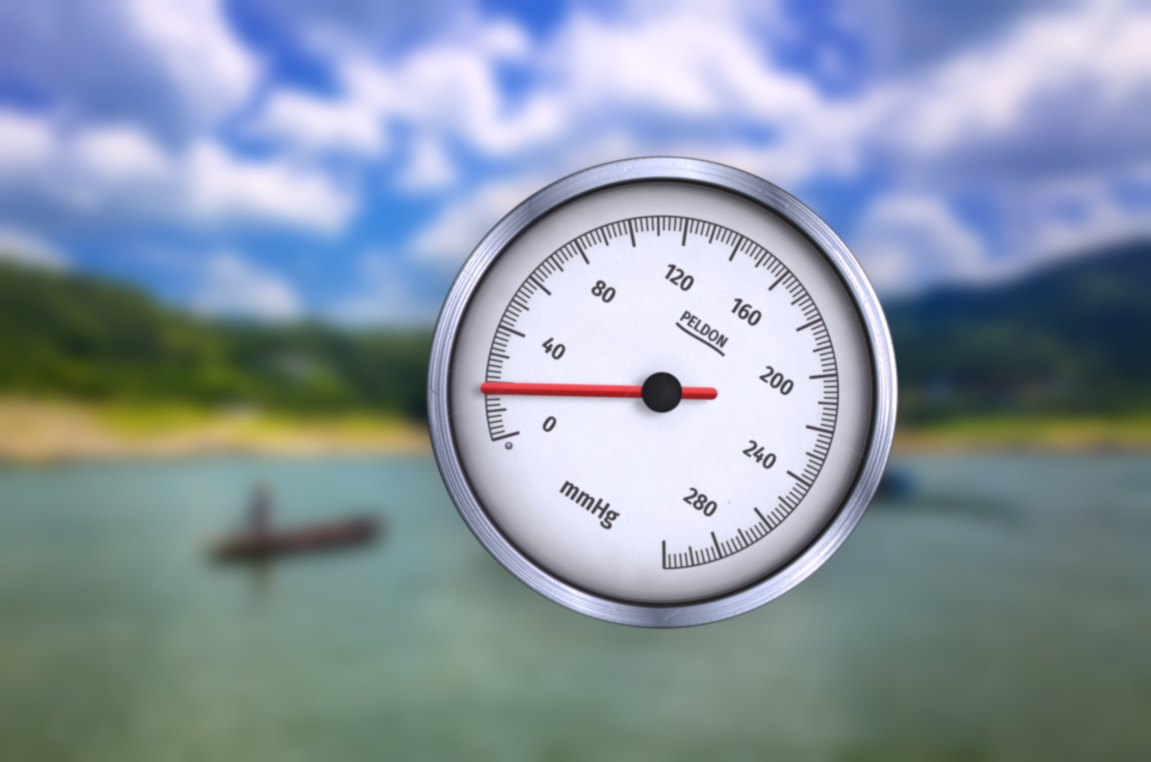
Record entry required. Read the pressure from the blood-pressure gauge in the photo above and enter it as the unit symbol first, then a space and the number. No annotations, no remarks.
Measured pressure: mmHg 18
